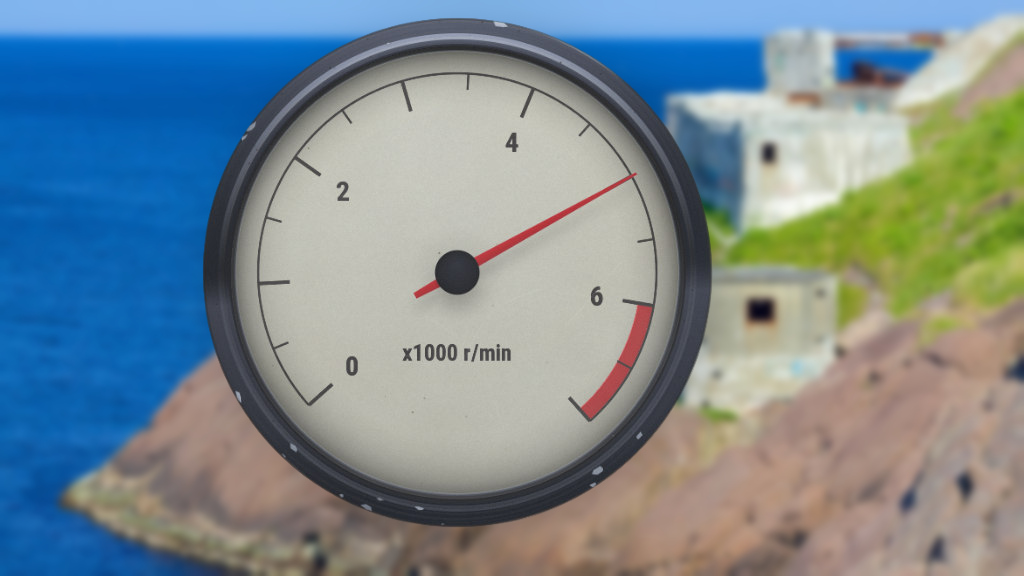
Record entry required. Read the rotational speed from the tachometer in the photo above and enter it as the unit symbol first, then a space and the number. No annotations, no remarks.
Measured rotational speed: rpm 5000
